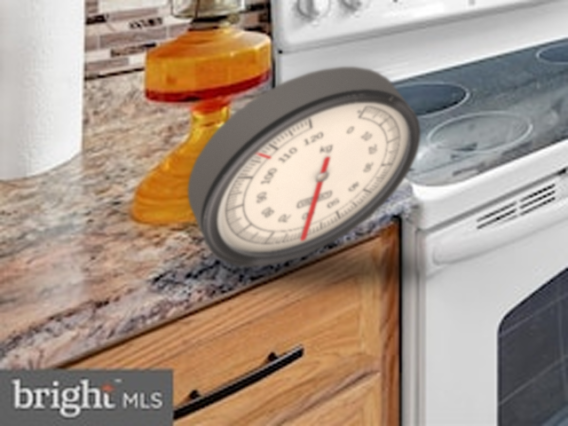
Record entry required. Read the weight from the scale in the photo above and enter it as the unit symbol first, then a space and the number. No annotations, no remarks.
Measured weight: kg 60
